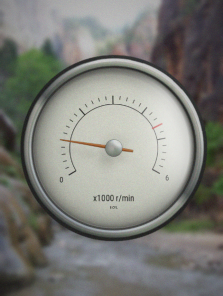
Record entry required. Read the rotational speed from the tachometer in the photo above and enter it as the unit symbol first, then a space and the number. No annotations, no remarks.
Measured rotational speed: rpm 1000
